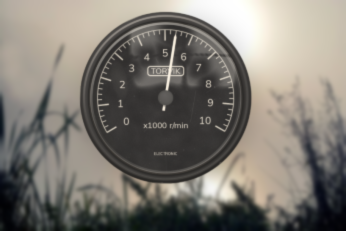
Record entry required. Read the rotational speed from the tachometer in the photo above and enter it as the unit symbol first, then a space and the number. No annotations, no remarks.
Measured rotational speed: rpm 5400
